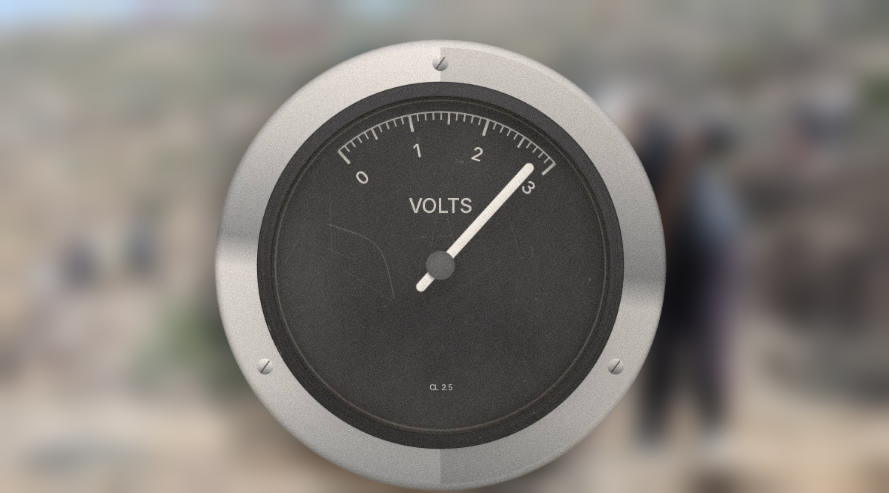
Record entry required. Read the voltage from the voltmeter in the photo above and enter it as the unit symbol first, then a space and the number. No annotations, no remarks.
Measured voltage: V 2.8
